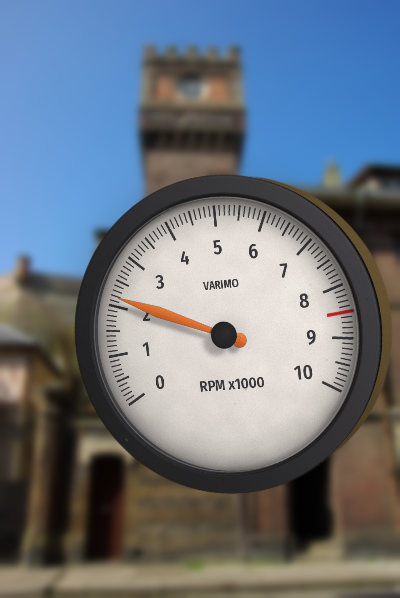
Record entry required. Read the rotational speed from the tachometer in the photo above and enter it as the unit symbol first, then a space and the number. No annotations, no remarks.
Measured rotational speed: rpm 2200
